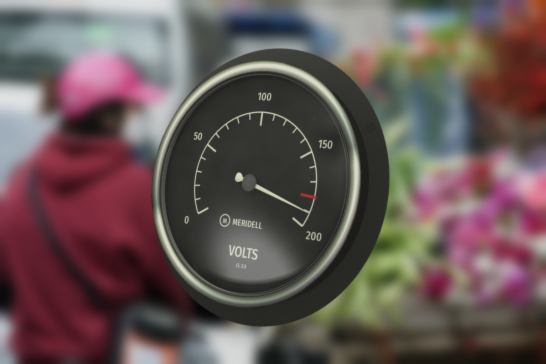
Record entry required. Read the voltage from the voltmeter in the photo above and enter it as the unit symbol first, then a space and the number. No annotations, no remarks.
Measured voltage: V 190
